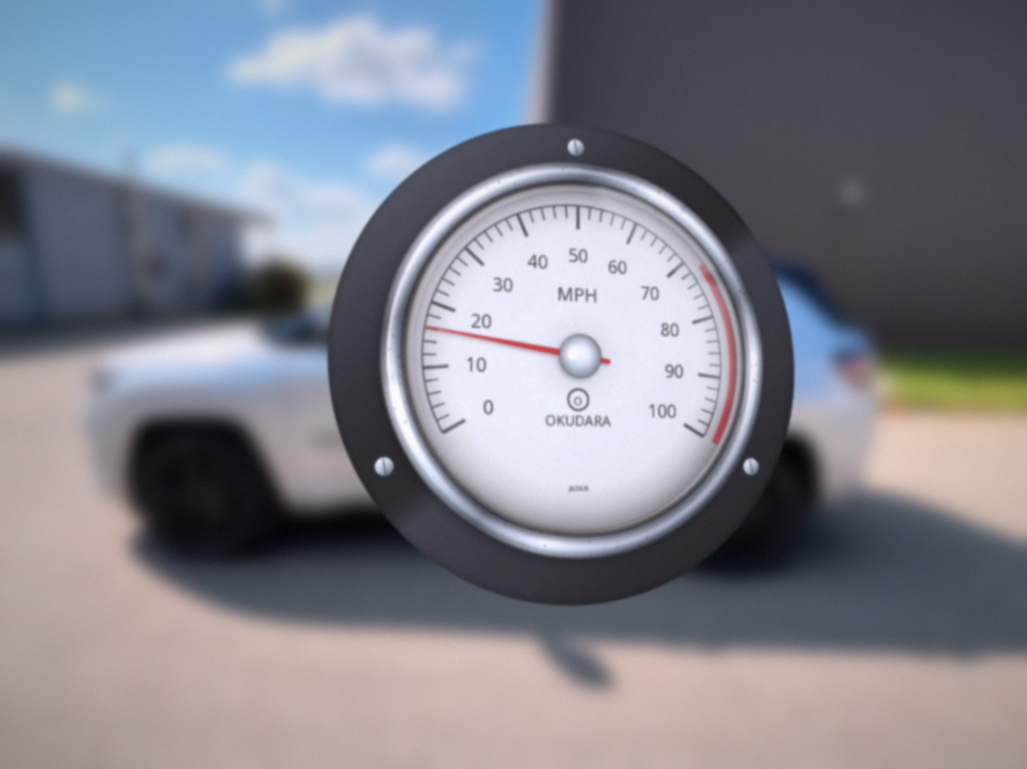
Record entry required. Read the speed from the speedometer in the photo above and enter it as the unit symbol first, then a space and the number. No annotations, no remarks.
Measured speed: mph 16
